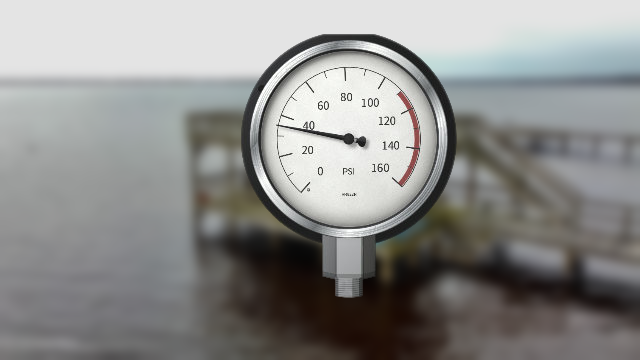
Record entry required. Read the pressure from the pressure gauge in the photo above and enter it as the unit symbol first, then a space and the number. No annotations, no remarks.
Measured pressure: psi 35
